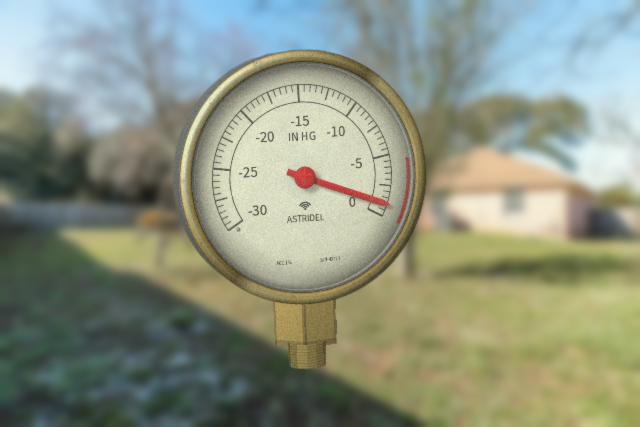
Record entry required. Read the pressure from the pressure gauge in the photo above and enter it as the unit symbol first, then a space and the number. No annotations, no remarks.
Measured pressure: inHg -1
